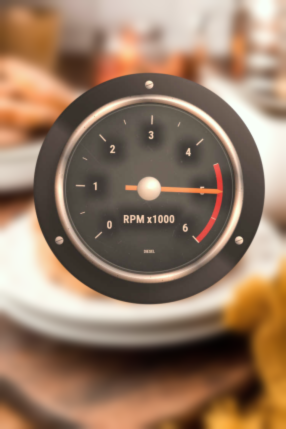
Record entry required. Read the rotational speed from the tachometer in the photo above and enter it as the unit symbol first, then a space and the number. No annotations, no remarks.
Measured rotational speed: rpm 5000
